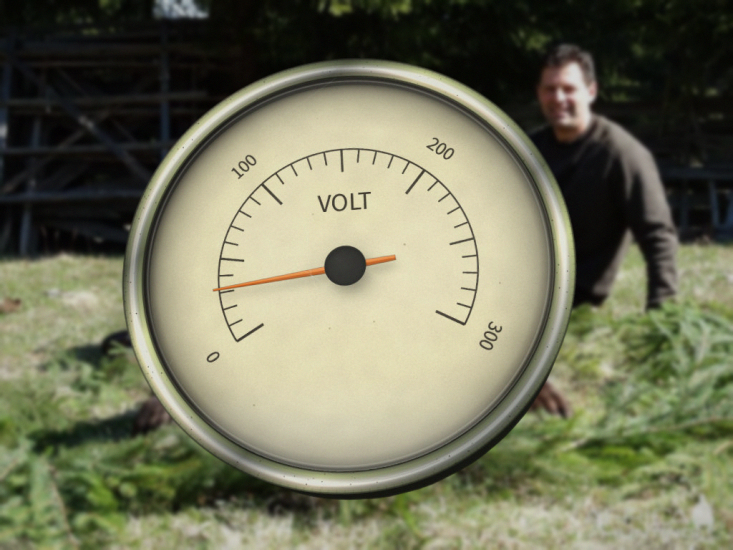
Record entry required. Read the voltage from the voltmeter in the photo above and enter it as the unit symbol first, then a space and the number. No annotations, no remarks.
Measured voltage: V 30
